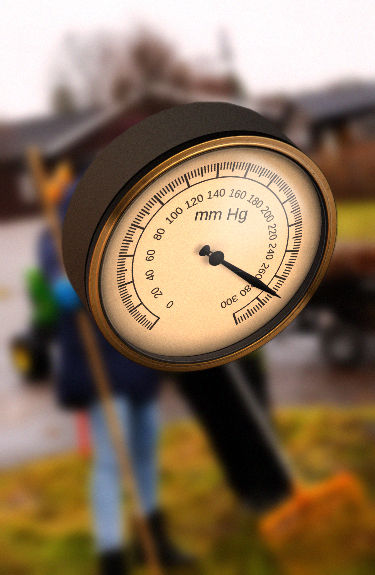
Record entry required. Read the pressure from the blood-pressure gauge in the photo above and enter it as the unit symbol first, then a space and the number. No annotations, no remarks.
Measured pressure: mmHg 270
